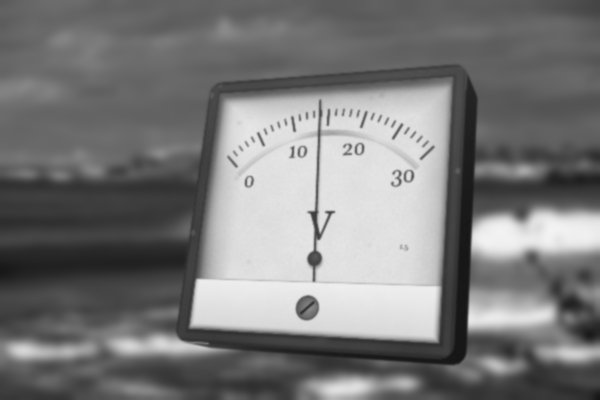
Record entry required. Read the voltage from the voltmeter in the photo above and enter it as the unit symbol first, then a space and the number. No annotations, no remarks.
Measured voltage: V 14
